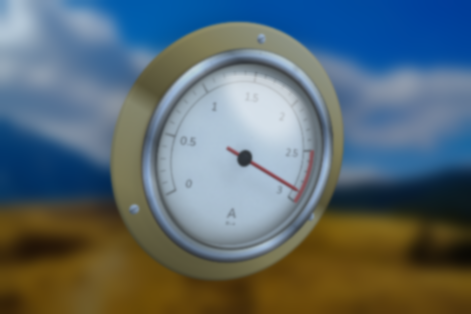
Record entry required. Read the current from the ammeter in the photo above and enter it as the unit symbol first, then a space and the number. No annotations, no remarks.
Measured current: A 2.9
